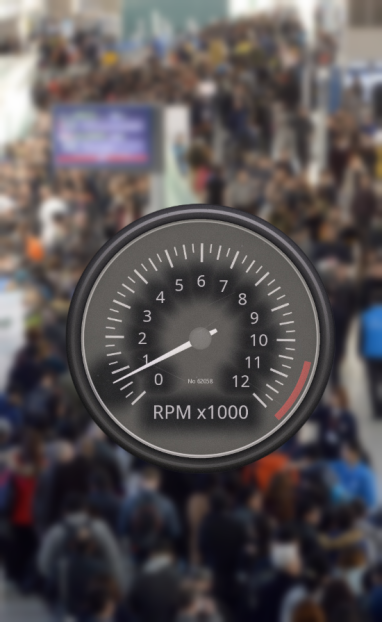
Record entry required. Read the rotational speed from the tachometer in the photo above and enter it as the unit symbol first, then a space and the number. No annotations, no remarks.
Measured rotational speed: rpm 750
